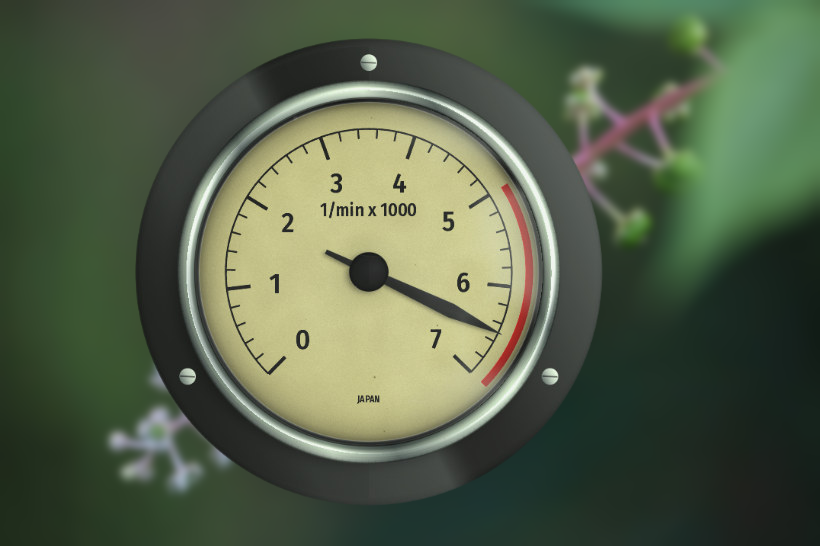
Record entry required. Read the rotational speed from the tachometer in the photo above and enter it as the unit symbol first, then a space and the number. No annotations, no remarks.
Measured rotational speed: rpm 6500
